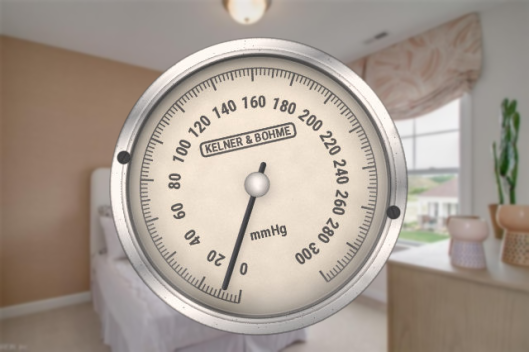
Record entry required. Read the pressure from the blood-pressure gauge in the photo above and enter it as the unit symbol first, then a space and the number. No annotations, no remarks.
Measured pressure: mmHg 8
